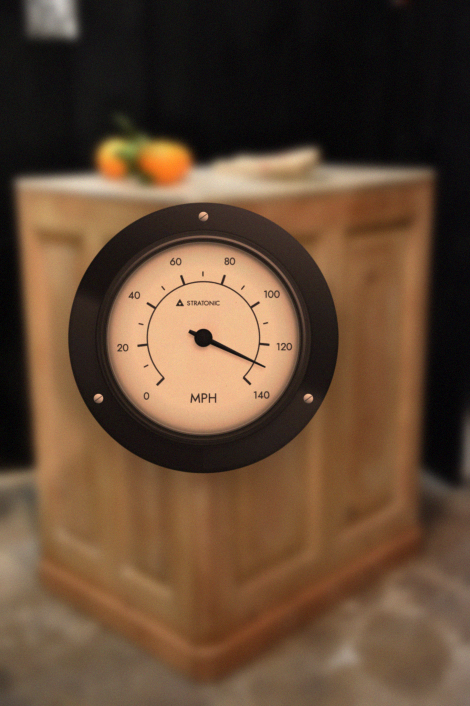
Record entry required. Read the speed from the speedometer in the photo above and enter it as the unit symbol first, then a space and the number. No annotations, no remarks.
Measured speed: mph 130
